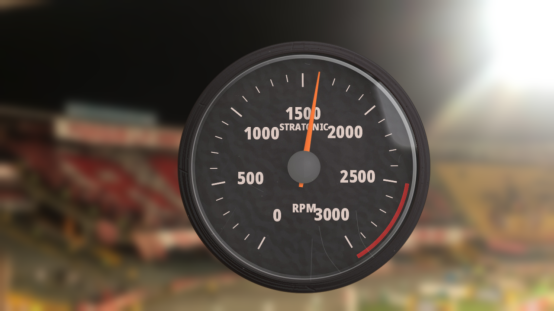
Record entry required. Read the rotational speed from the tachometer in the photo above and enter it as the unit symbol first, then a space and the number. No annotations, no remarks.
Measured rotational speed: rpm 1600
